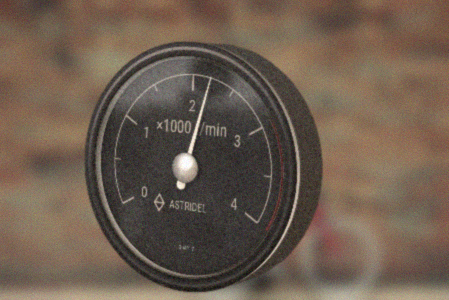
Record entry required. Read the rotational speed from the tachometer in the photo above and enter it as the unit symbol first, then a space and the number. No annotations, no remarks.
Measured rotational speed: rpm 2250
